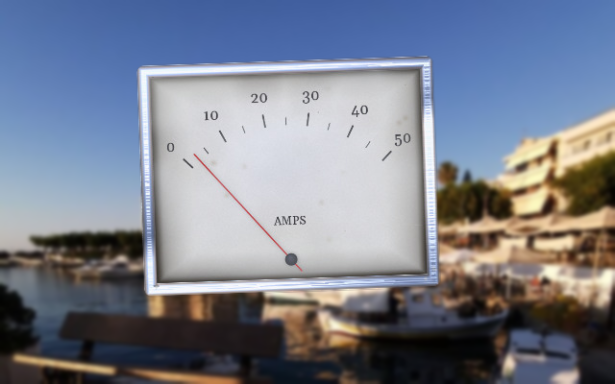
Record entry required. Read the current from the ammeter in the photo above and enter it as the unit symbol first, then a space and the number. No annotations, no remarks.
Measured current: A 2.5
